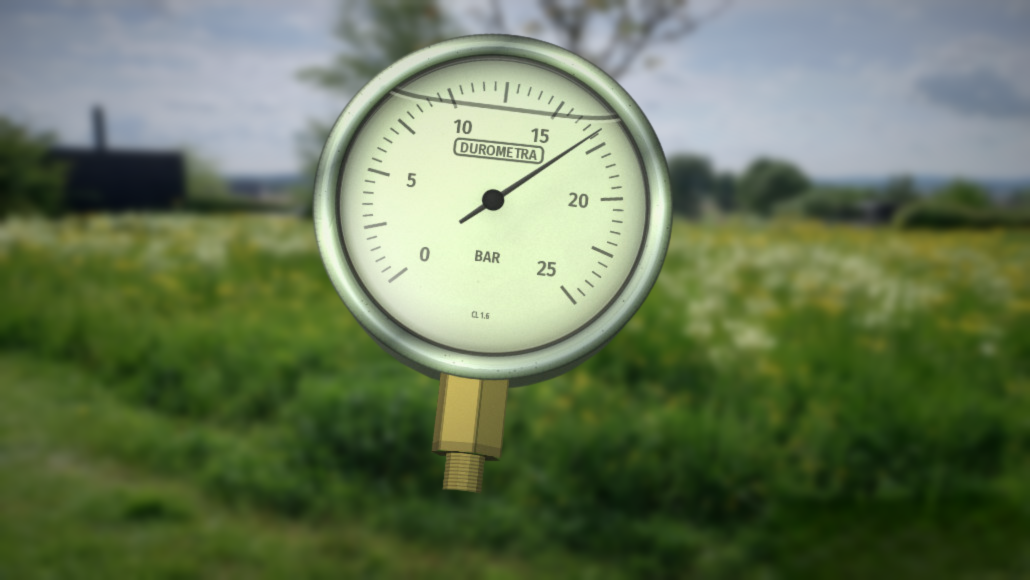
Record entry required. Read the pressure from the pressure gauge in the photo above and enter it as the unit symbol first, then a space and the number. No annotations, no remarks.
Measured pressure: bar 17
